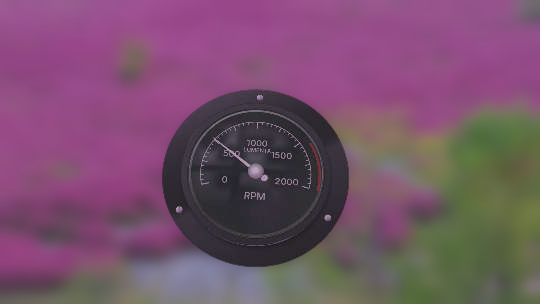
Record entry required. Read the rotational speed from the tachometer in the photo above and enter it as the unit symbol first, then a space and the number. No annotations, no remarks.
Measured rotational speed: rpm 500
